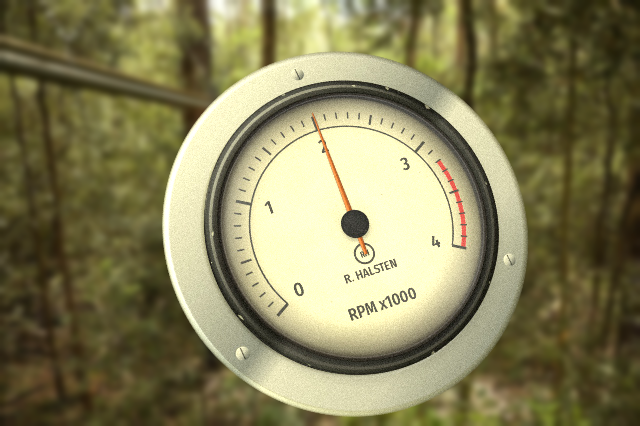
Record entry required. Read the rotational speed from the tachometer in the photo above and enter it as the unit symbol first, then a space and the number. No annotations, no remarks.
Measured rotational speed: rpm 2000
